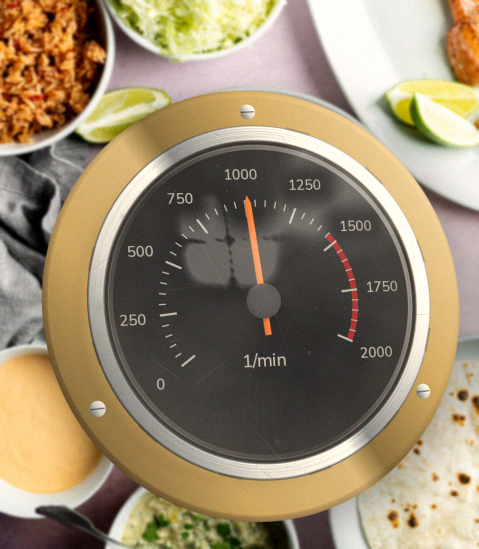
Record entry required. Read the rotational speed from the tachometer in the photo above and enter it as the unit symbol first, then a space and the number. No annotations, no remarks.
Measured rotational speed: rpm 1000
